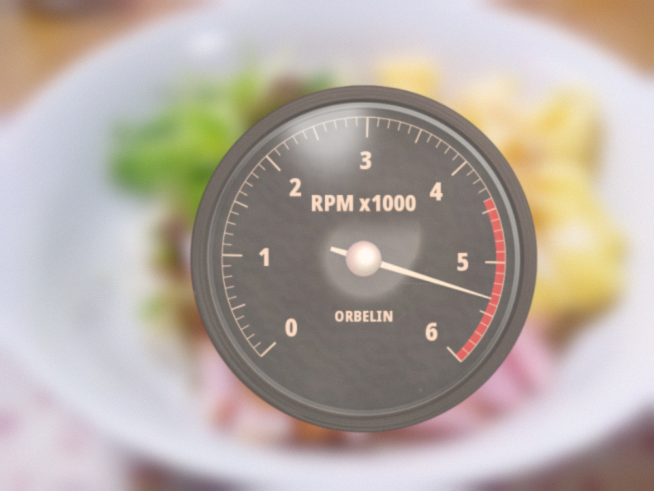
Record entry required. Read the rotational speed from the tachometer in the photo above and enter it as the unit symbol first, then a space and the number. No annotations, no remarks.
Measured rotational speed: rpm 5350
